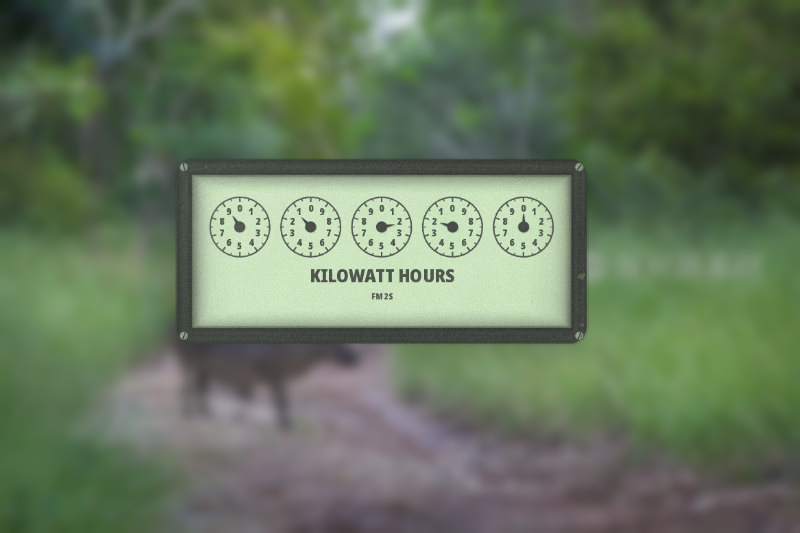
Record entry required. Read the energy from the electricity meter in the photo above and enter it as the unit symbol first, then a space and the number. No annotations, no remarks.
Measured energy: kWh 91220
